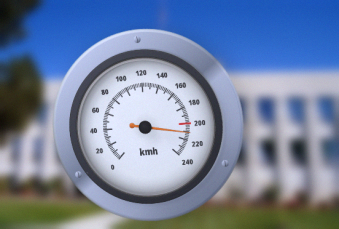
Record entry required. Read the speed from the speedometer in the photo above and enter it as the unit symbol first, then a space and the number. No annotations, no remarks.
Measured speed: km/h 210
